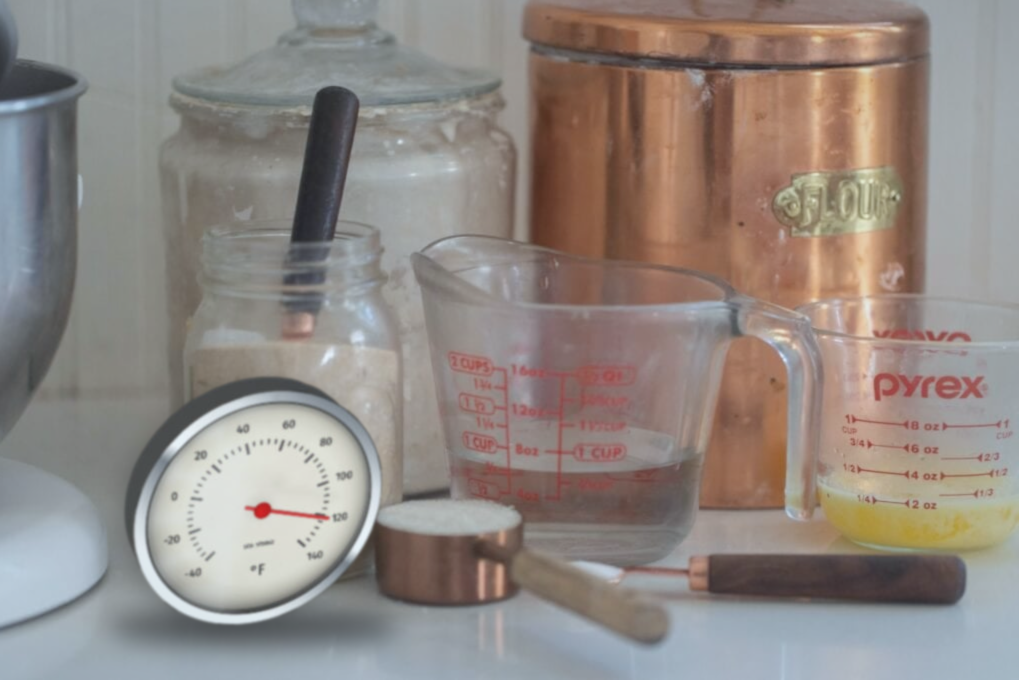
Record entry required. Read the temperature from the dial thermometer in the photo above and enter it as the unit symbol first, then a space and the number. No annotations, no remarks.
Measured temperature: °F 120
